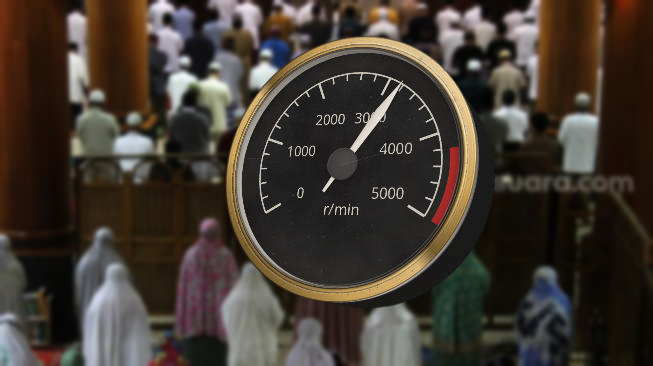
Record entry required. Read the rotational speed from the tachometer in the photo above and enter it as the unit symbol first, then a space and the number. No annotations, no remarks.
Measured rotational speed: rpm 3200
